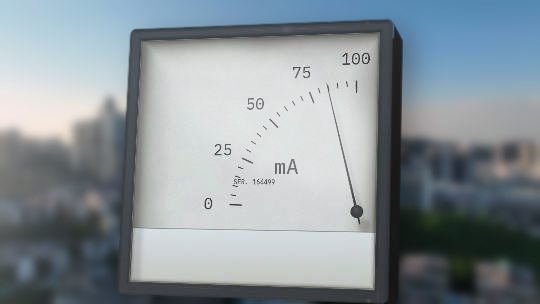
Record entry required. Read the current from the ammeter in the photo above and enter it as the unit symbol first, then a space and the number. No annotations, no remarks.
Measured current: mA 85
